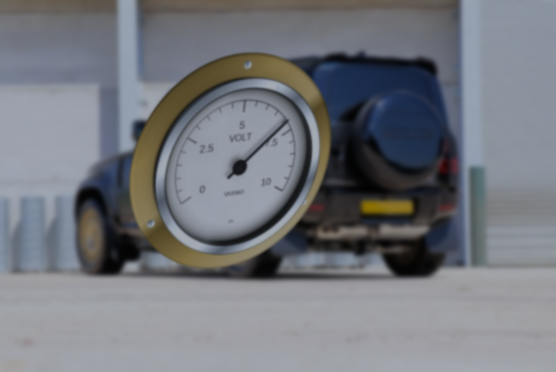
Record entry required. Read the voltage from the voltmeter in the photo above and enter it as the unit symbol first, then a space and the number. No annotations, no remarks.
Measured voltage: V 7
